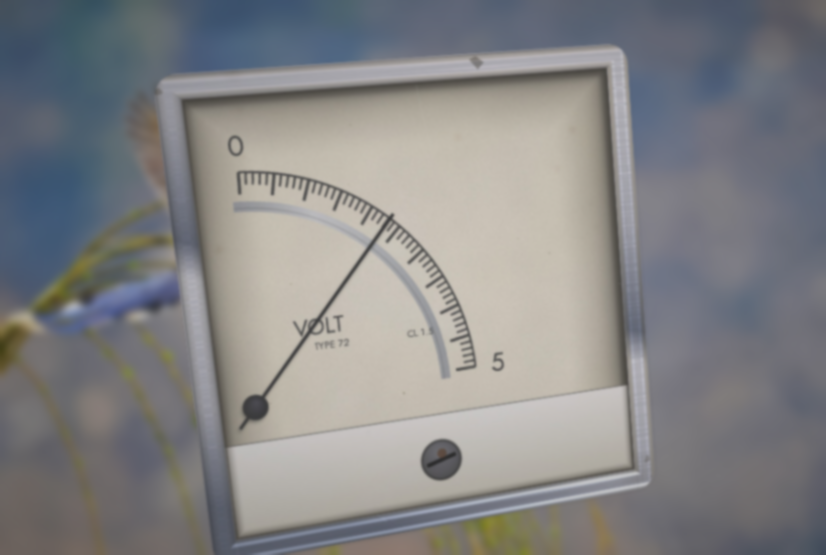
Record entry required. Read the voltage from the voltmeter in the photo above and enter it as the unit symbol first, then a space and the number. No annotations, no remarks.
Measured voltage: V 2.3
